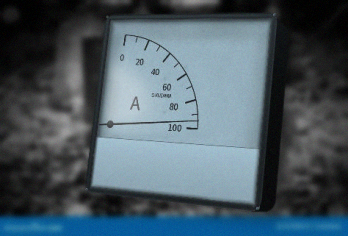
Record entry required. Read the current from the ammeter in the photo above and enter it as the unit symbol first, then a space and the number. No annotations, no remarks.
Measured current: A 95
